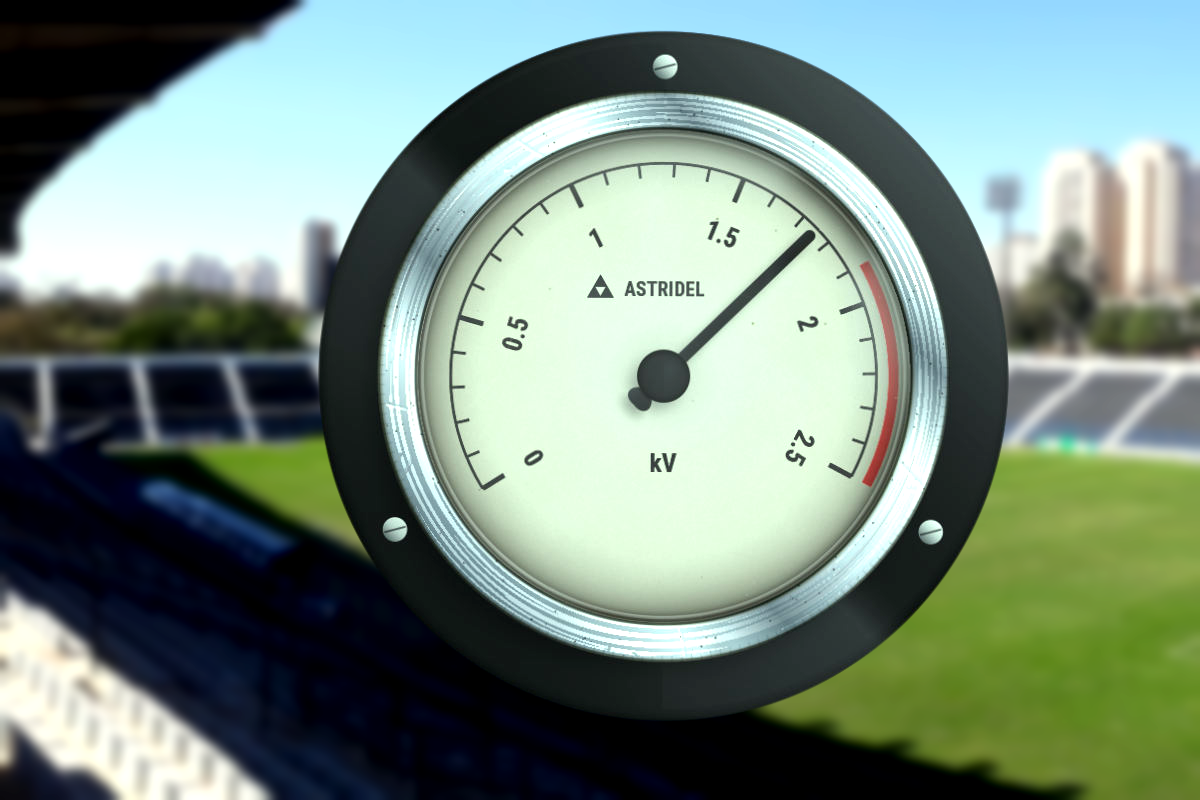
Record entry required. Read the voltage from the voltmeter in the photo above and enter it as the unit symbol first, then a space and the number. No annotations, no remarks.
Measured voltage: kV 1.75
